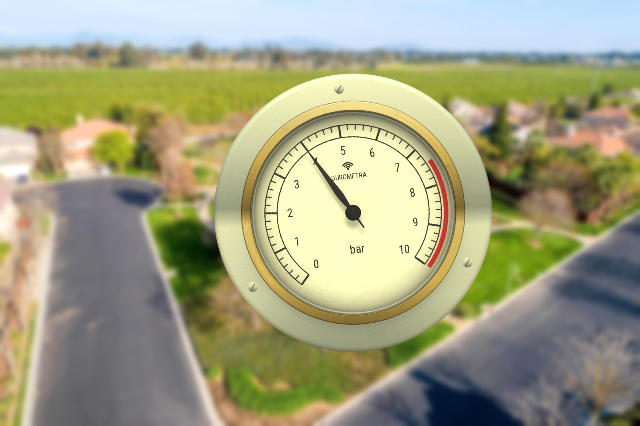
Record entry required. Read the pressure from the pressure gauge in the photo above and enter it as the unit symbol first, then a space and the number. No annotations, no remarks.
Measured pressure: bar 4
